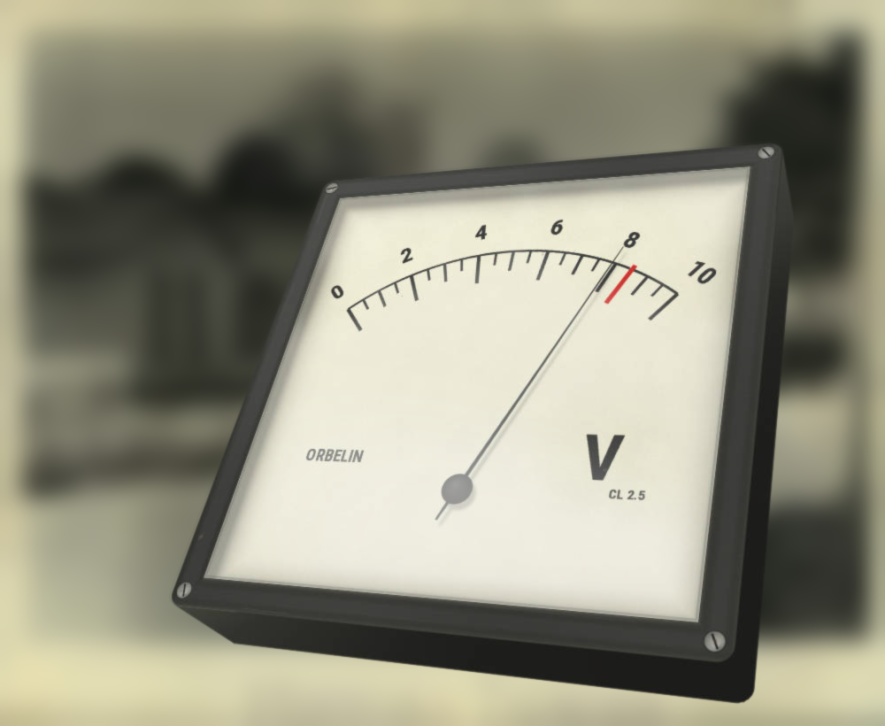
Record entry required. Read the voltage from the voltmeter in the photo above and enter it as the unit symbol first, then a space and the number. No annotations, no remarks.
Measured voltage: V 8
